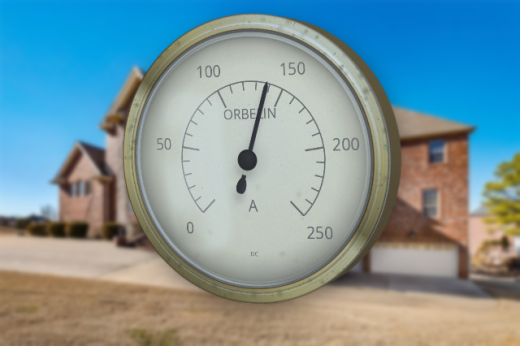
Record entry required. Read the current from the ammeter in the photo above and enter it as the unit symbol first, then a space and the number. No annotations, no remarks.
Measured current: A 140
